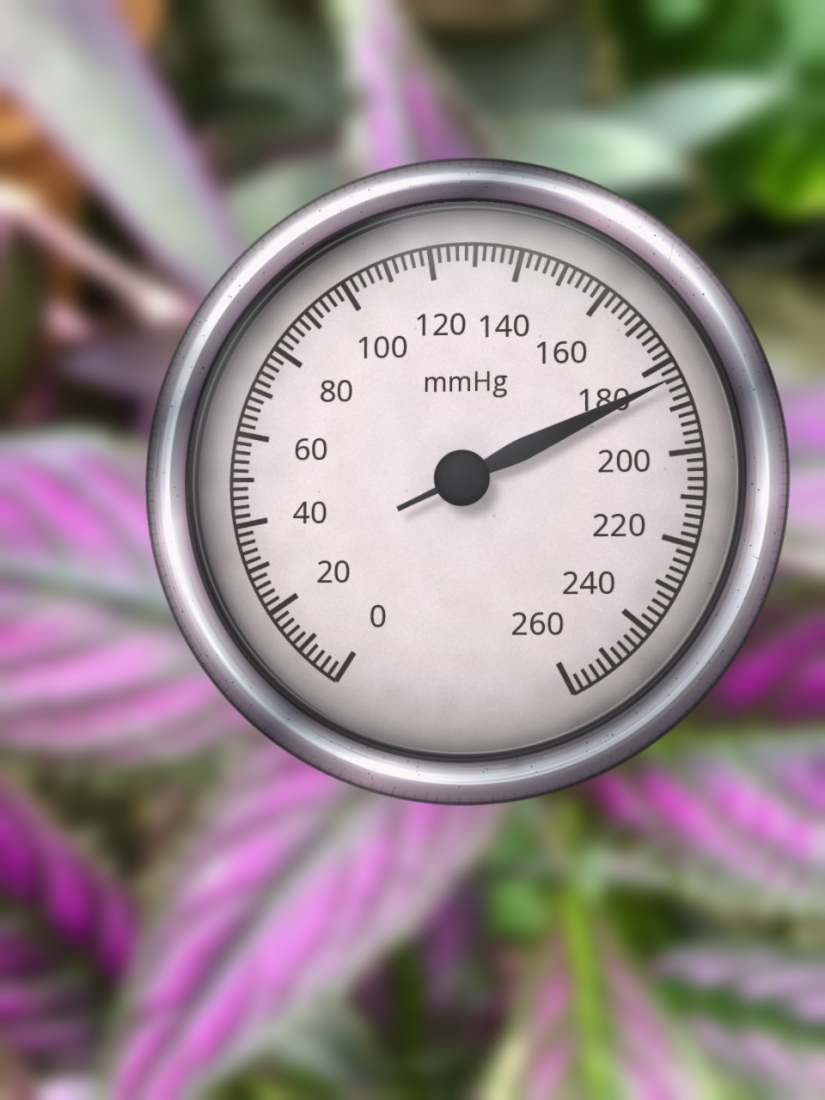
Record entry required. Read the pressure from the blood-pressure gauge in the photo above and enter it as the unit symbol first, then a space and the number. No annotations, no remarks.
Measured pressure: mmHg 184
